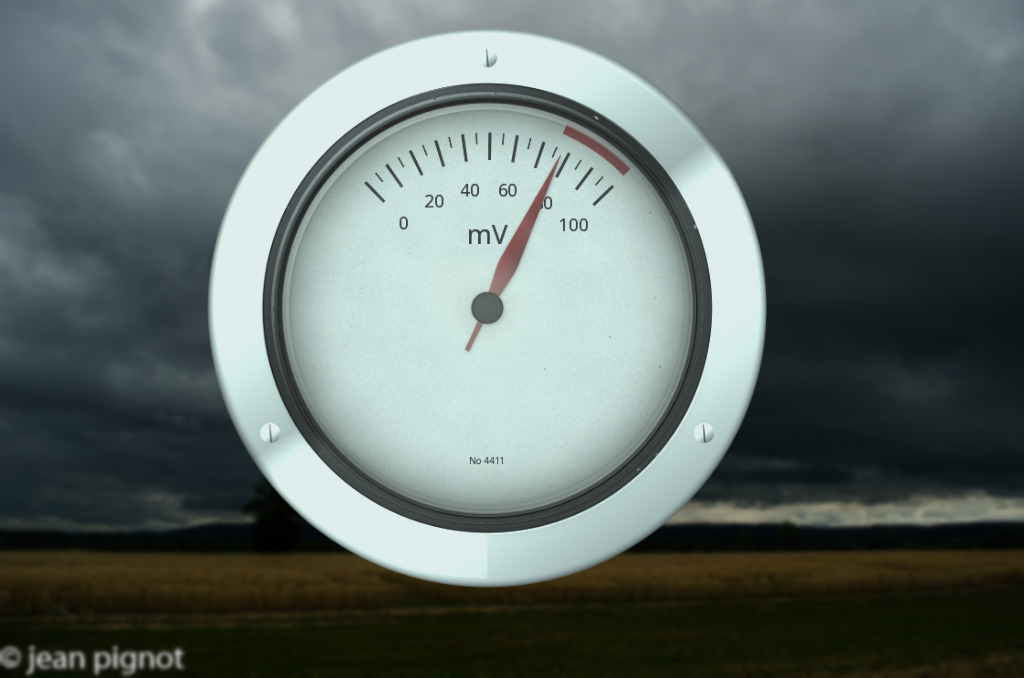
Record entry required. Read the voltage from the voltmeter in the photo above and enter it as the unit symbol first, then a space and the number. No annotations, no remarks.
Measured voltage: mV 77.5
